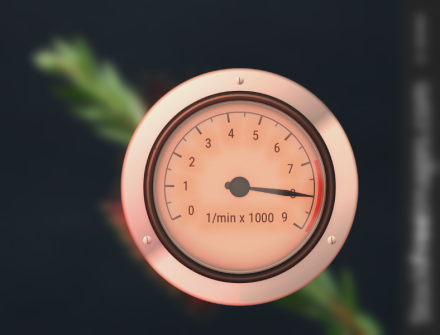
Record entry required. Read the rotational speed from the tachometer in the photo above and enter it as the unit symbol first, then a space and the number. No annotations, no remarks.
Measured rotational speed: rpm 8000
